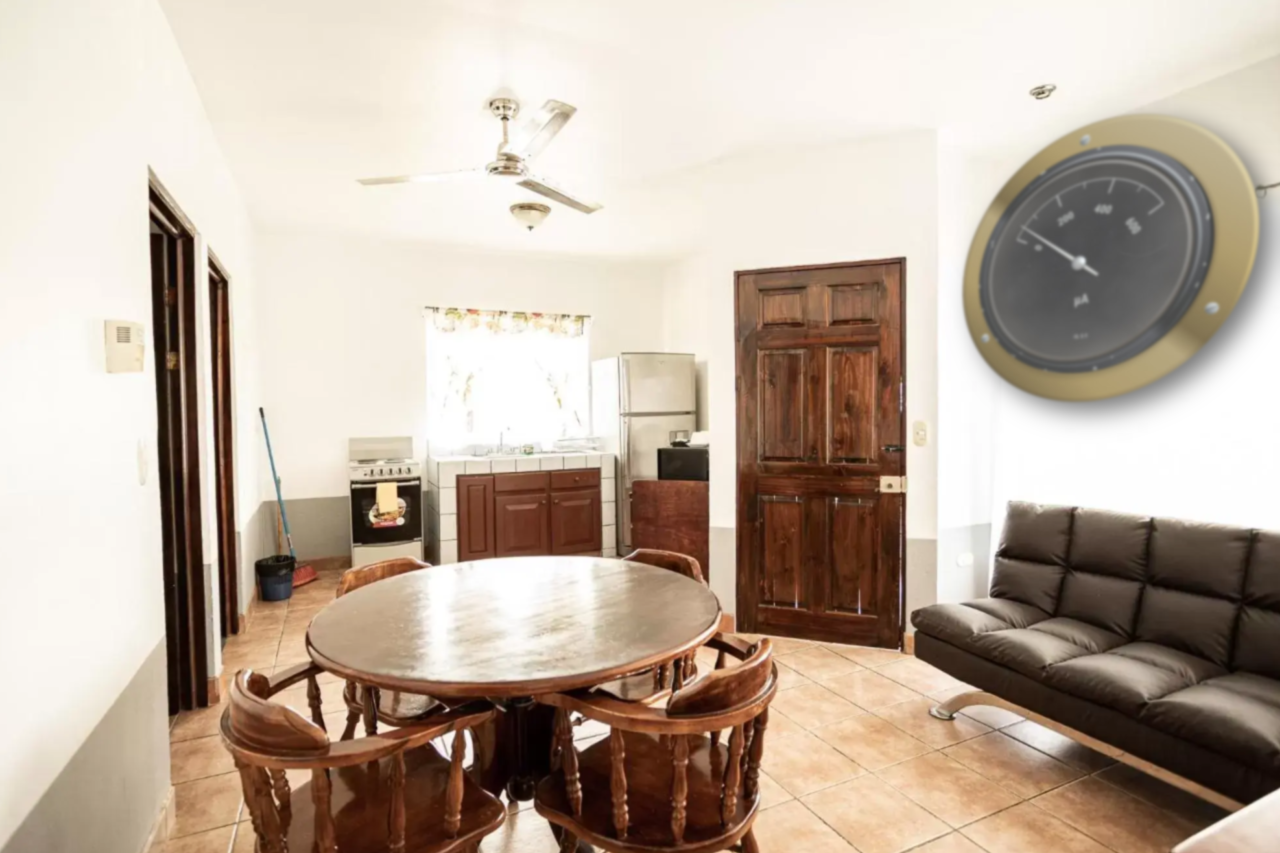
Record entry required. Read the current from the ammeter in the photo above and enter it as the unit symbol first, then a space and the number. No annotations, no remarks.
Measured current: µA 50
